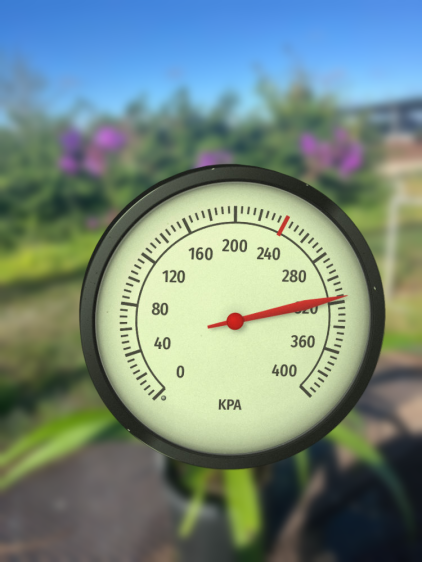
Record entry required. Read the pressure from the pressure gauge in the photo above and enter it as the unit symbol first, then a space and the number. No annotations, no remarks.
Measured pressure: kPa 315
